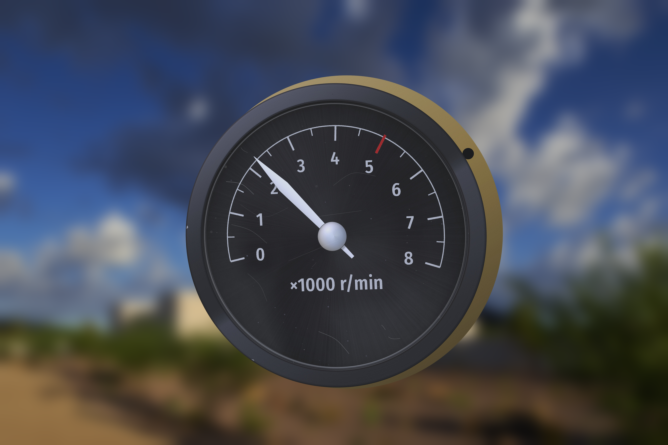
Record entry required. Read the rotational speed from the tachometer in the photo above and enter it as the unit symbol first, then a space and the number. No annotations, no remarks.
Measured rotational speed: rpm 2250
